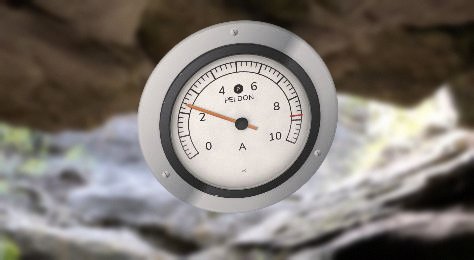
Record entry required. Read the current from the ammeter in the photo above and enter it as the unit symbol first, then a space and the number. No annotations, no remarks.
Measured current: A 2.4
